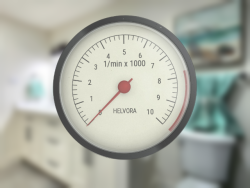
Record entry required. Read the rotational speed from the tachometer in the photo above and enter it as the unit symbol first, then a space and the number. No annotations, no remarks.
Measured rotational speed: rpm 0
